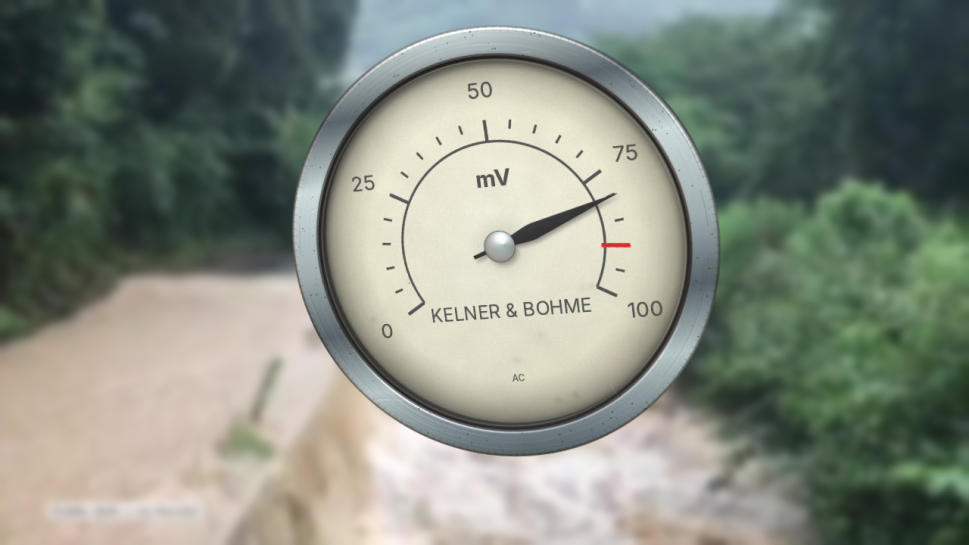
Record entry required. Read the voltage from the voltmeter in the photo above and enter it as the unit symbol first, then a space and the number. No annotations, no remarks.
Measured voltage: mV 80
